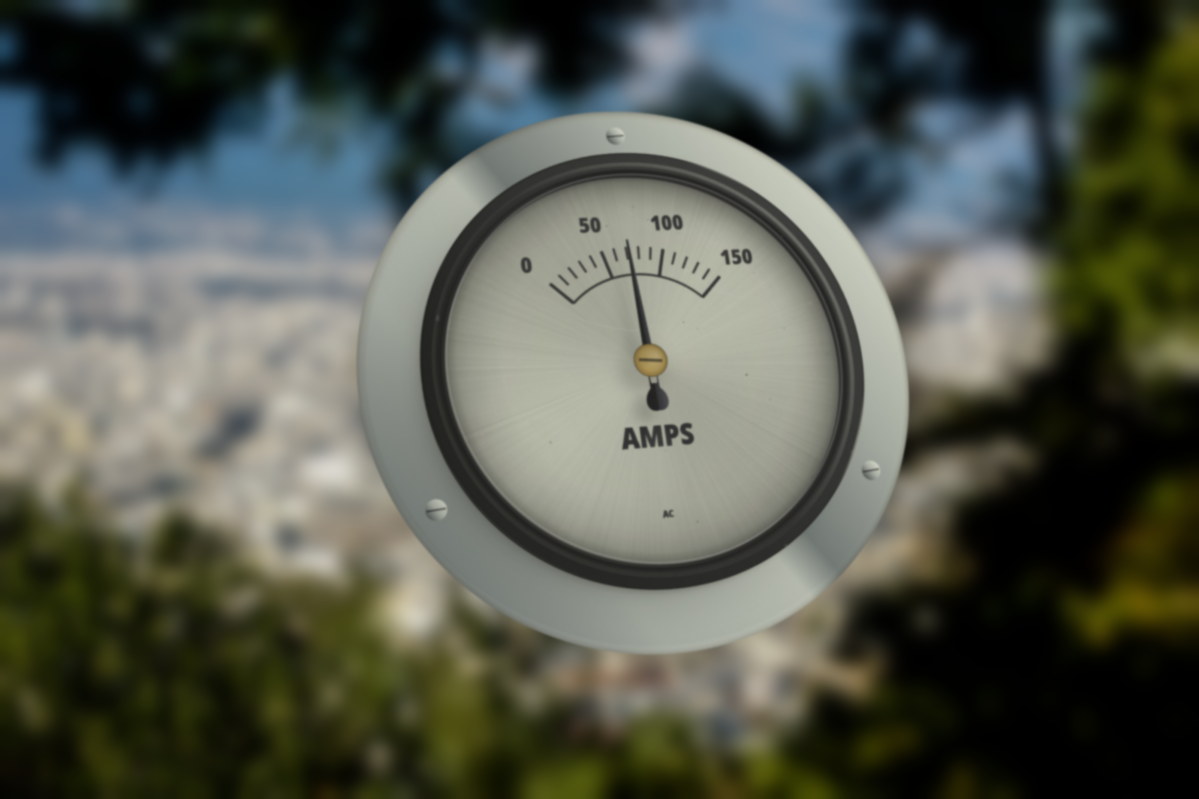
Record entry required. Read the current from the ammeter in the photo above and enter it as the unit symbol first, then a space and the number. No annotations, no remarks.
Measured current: A 70
